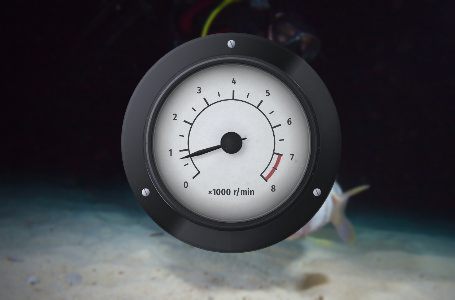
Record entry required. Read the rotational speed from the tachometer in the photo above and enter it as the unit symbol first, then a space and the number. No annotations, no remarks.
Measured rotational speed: rpm 750
